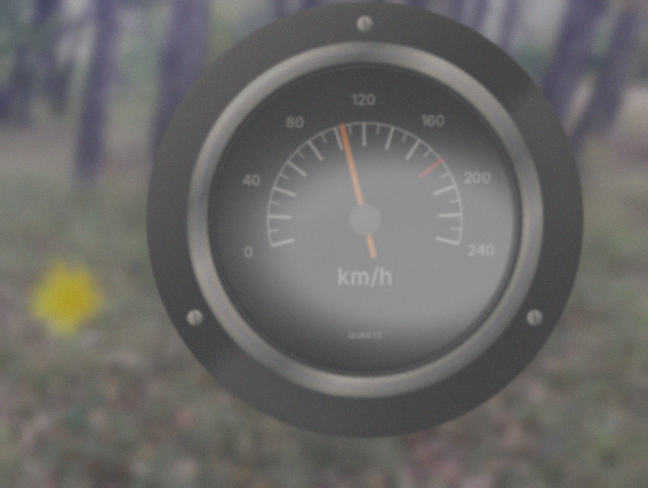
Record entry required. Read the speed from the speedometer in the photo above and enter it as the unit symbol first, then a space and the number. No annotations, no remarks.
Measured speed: km/h 105
